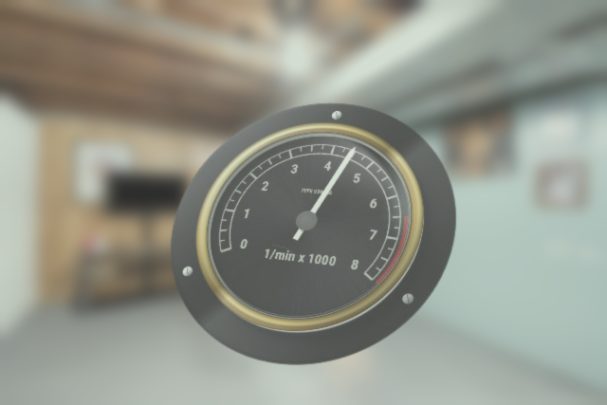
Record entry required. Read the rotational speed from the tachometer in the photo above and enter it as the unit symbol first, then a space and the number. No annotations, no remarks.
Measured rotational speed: rpm 4500
